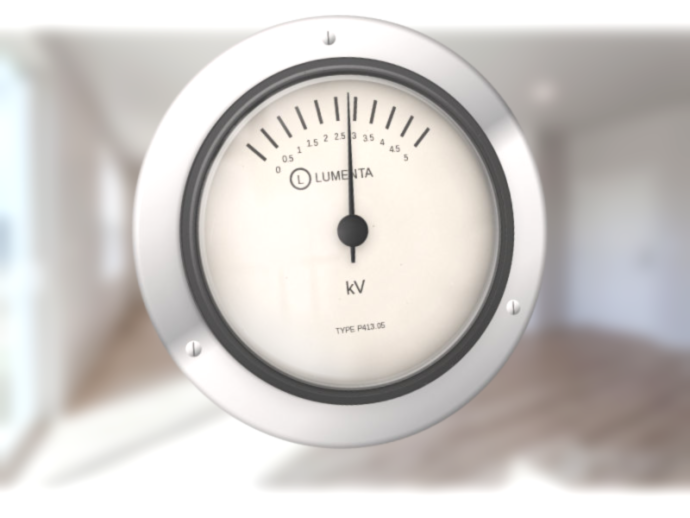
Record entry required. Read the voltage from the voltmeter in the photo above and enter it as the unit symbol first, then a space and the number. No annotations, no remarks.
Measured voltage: kV 2.75
